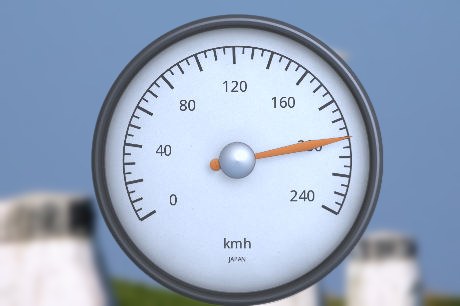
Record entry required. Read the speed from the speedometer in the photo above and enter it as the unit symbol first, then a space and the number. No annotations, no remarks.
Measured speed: km/h 200
